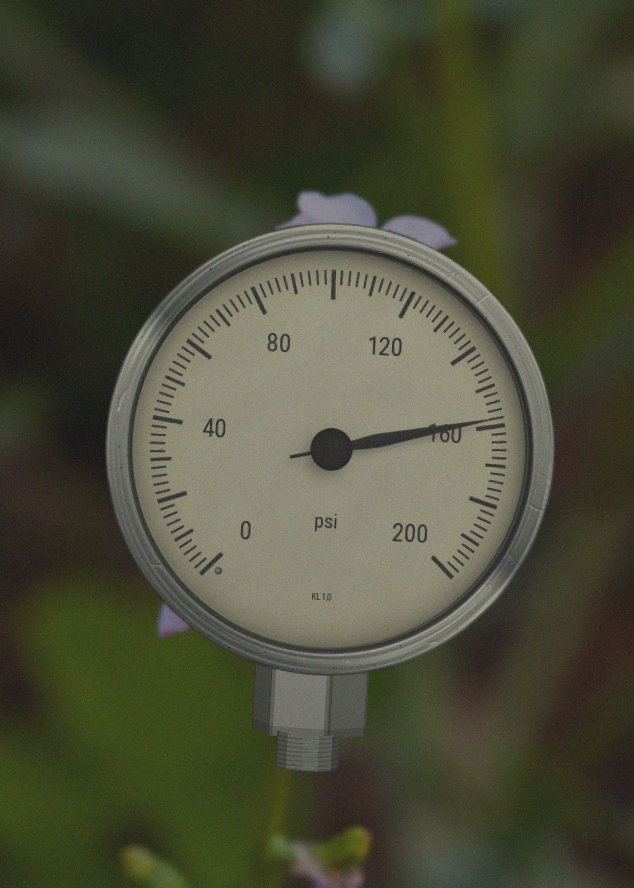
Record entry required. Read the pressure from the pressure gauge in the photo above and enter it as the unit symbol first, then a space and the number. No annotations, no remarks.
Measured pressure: psi 158
